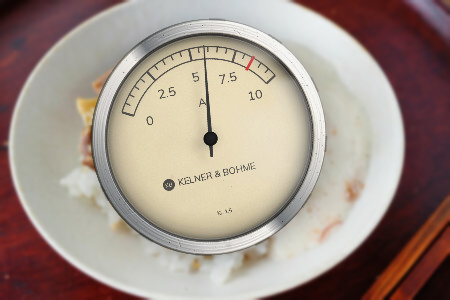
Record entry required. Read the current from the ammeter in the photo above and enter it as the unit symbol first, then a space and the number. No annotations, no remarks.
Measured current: A 5.75
